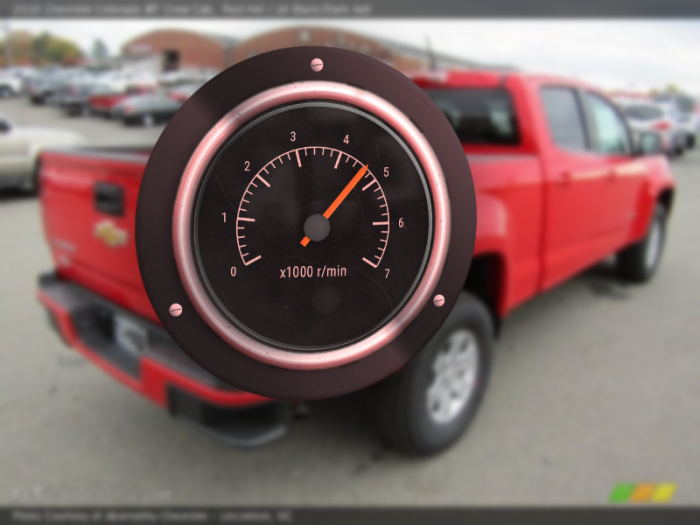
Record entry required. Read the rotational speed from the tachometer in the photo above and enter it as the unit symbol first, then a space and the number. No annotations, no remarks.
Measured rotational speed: rpm 4600
